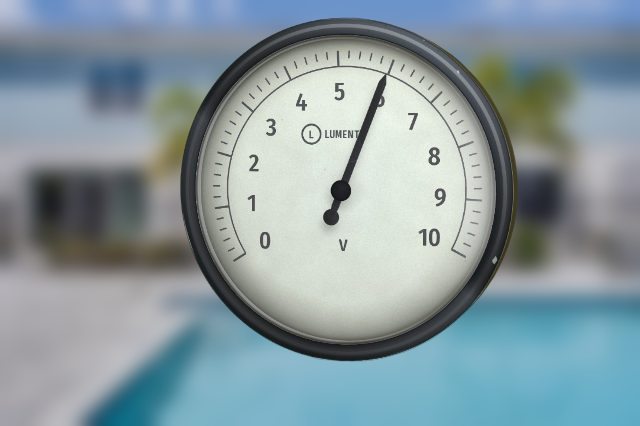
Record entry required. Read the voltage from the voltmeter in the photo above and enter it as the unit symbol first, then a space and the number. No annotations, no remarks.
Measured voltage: V 6
